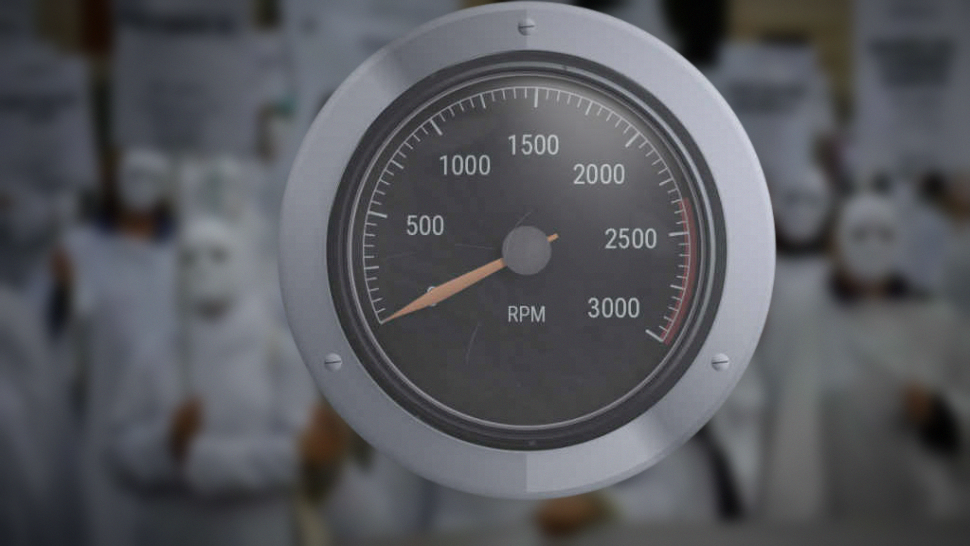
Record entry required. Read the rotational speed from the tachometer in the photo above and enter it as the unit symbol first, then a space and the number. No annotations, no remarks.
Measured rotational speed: rpm 0
